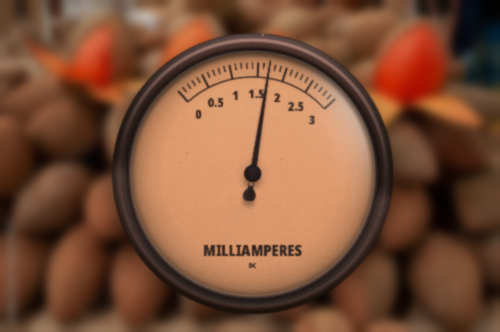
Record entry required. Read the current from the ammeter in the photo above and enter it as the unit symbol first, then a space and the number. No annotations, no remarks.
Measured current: mA 1.7
